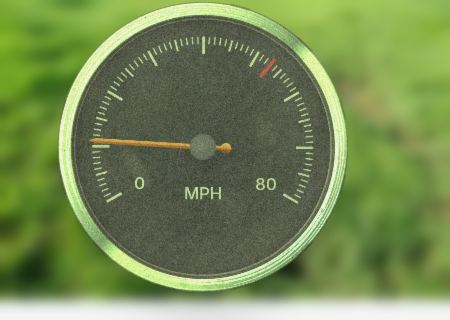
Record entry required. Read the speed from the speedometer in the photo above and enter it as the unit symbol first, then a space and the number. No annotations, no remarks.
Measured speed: mph 11
